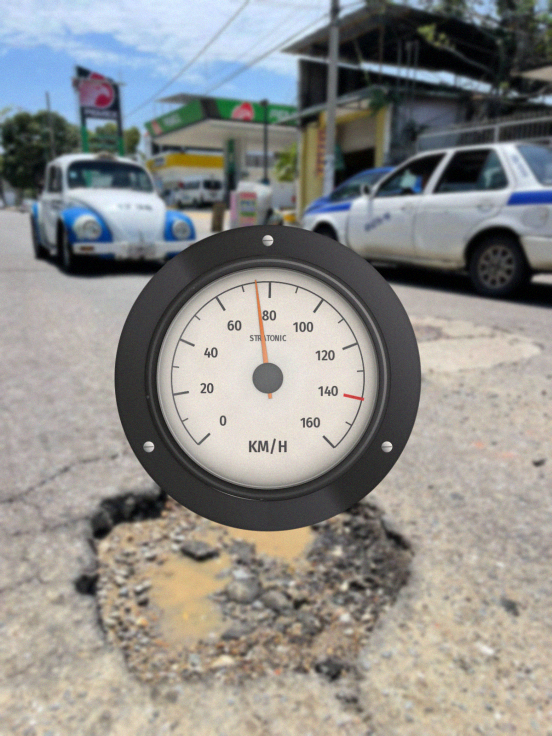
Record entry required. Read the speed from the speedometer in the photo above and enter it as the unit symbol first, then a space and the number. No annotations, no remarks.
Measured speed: km/h 75
